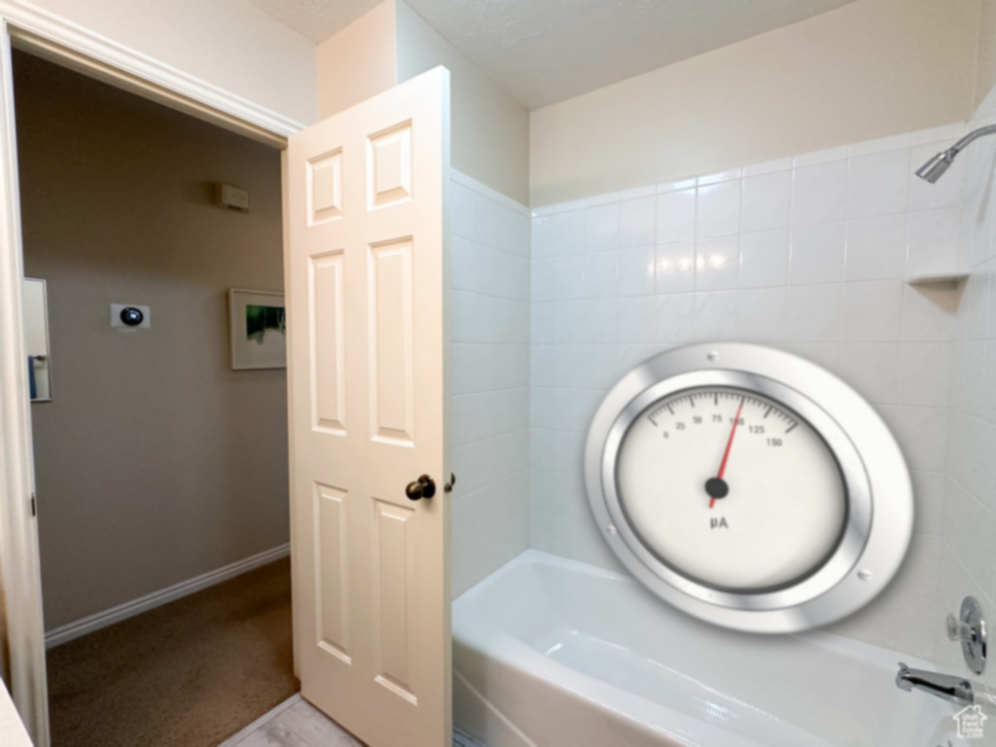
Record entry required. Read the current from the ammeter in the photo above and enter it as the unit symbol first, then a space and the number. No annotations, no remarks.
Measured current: µA 100
